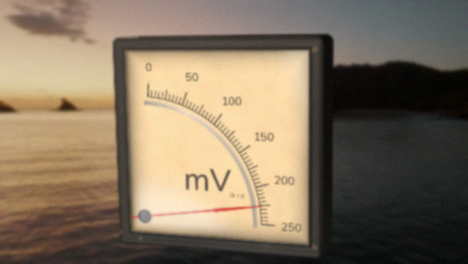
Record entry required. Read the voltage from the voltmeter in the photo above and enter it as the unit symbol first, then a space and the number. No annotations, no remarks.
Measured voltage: mV 225
